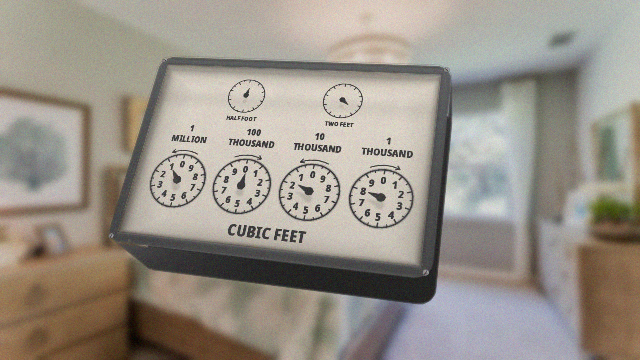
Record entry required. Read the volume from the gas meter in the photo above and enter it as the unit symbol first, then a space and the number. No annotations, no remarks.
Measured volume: ft³ 101800
